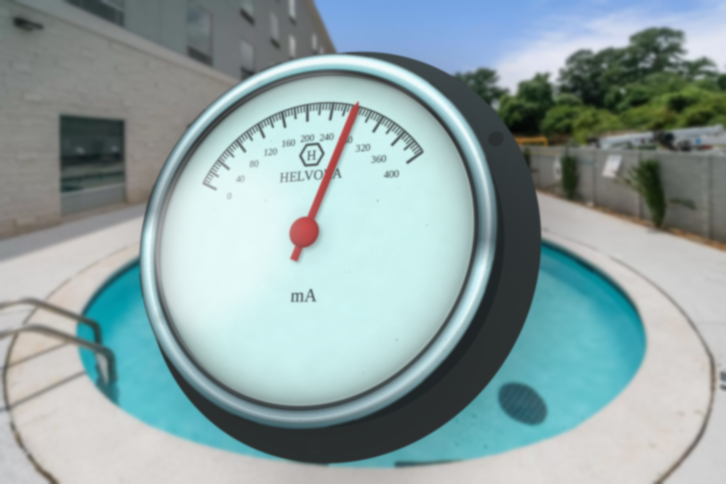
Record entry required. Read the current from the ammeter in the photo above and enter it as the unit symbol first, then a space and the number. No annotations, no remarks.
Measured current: mA 280
